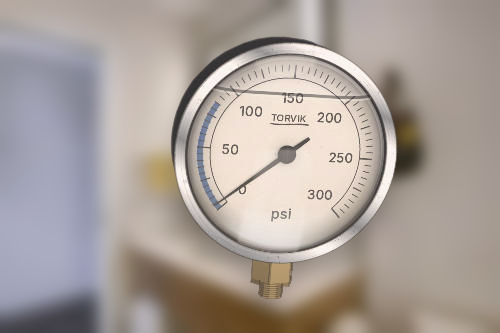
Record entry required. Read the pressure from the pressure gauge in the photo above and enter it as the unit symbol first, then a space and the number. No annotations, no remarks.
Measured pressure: psi 5
